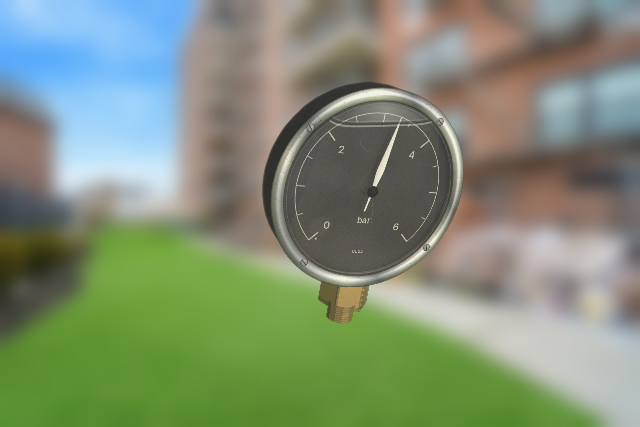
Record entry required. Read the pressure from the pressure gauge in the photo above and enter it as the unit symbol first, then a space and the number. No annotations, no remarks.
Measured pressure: bar 3.25
